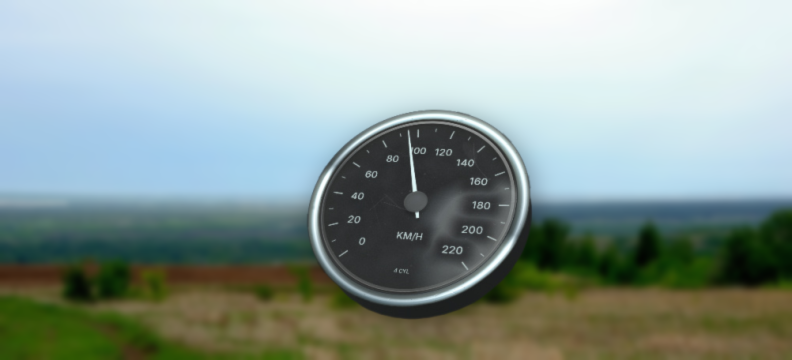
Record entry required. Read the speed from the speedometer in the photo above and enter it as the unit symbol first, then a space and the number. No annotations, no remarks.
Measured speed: km/h 95
